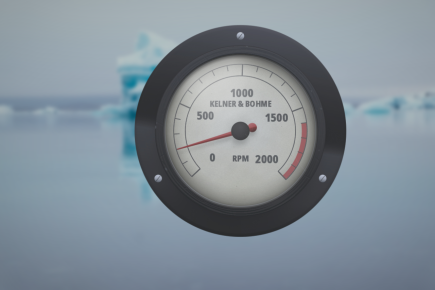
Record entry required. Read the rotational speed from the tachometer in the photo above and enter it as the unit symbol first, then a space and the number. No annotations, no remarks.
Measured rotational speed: rpm 200
